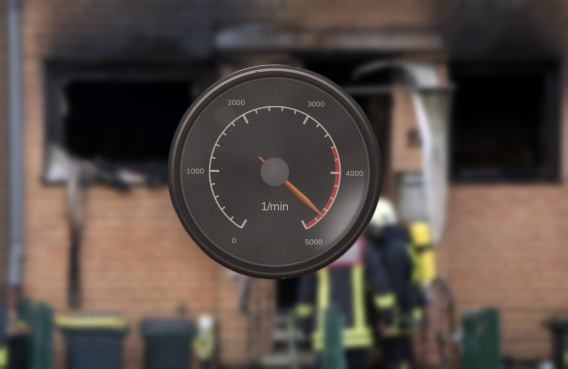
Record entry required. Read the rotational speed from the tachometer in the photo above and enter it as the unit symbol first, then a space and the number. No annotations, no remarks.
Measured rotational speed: rpm 4700
